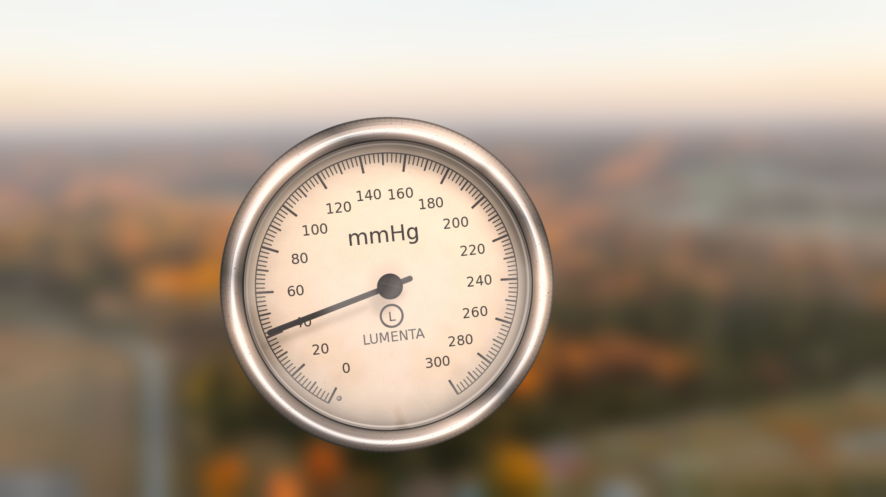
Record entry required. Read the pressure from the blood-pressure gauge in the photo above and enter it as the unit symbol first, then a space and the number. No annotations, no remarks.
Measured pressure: mmHg 42
